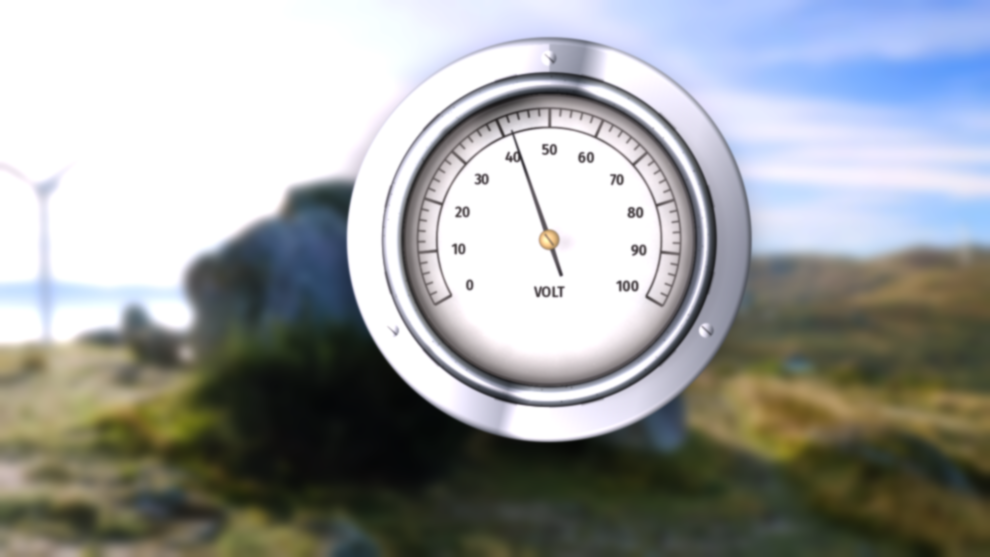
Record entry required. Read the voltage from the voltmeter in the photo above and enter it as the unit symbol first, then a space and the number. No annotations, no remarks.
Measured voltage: V 42
